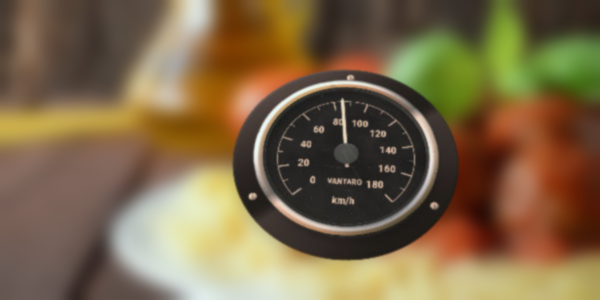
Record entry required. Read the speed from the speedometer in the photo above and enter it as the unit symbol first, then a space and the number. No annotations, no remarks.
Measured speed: km/h 85
